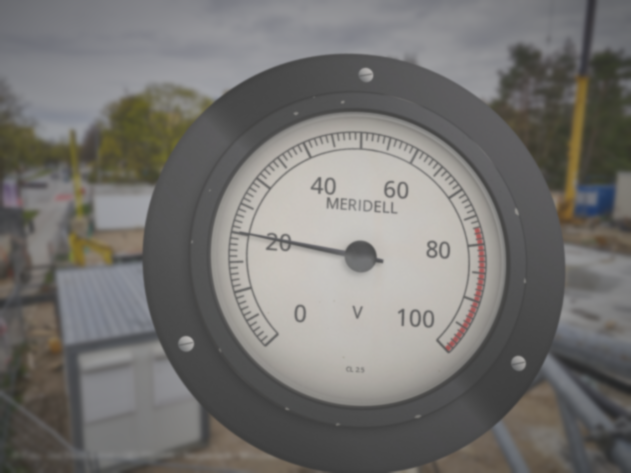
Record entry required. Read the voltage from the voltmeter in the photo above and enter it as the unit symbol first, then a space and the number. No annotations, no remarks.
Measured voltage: V 20
